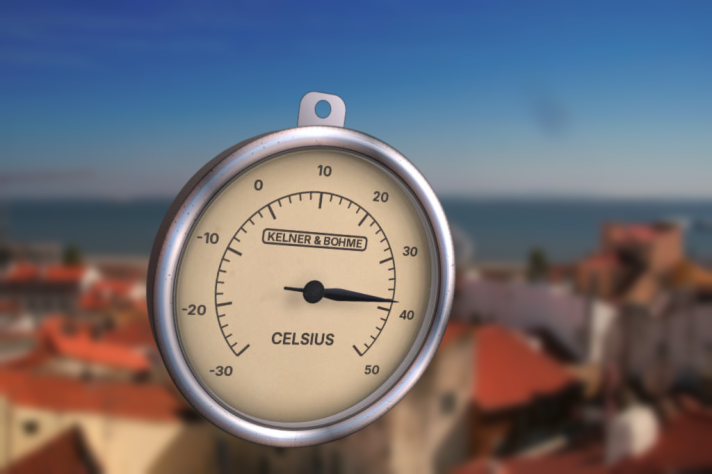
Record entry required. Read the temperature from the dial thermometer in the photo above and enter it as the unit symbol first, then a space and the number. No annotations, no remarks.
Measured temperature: °C 38
